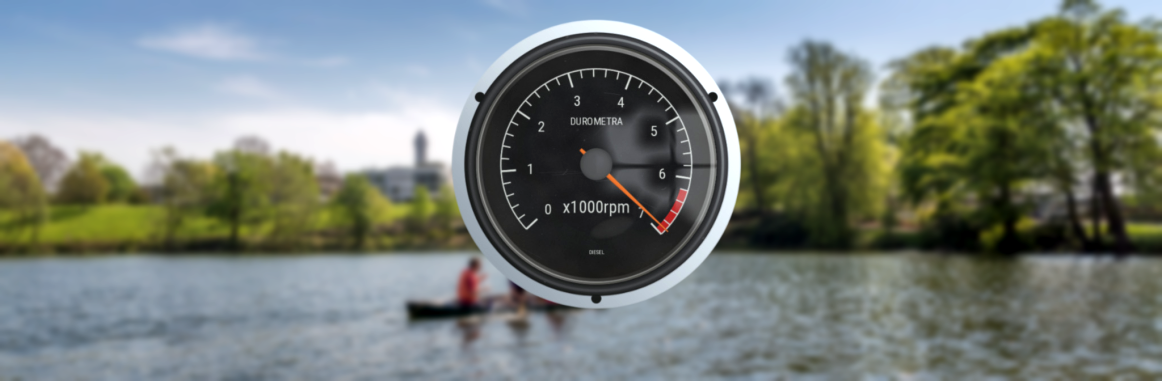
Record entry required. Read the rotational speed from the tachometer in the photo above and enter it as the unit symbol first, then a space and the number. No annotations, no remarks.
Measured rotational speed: rpm 6900
